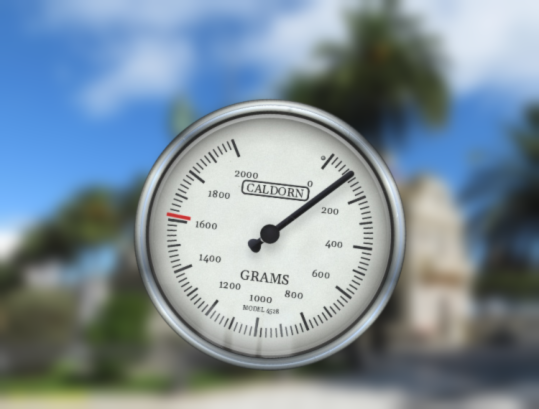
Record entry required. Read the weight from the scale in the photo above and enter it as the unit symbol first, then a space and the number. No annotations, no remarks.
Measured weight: g 100
